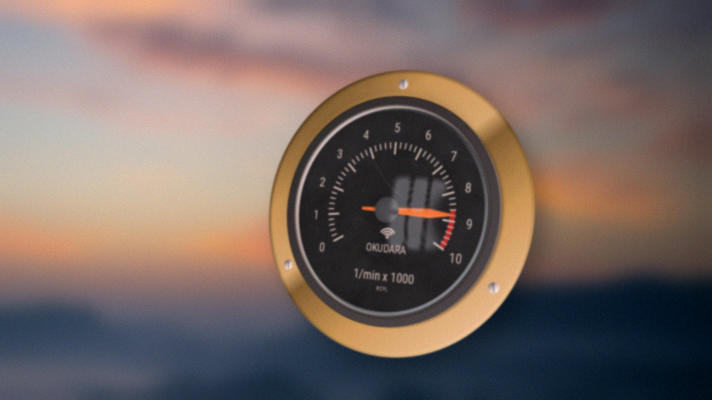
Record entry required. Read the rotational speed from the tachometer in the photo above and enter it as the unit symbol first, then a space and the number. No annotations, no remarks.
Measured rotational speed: rpm 8800
